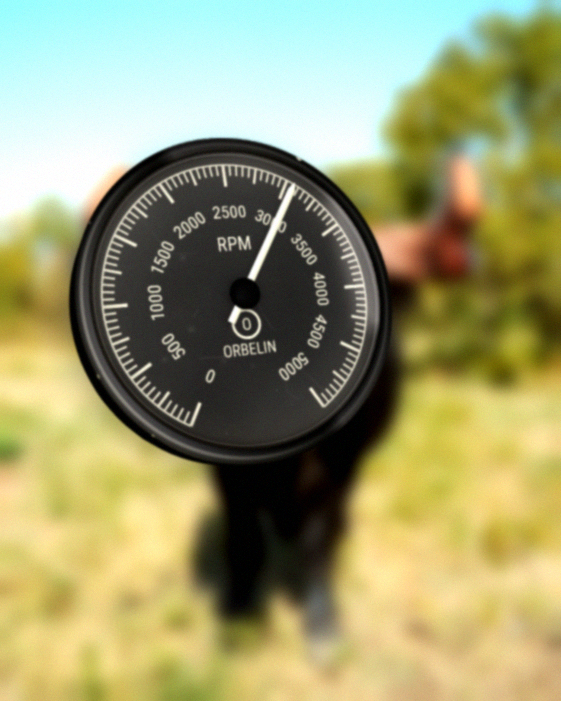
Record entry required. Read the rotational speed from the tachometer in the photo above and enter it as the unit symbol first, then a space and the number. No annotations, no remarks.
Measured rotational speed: rpm 3050
